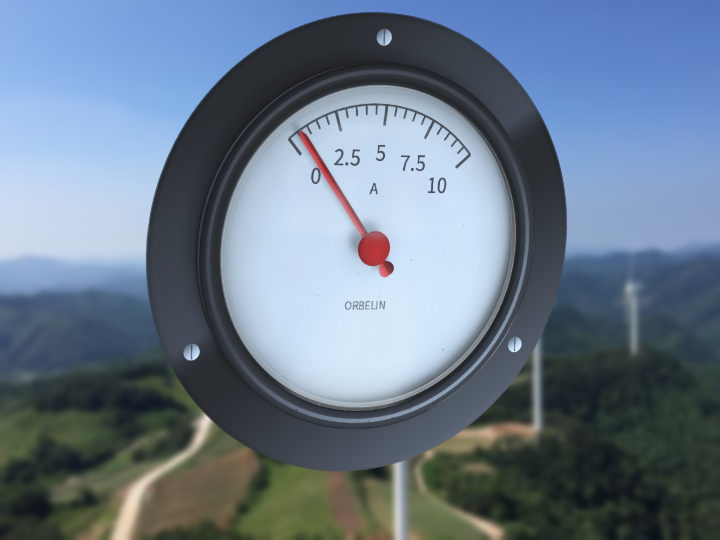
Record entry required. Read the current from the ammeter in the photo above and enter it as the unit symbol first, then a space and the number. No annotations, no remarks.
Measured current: A 0.5
